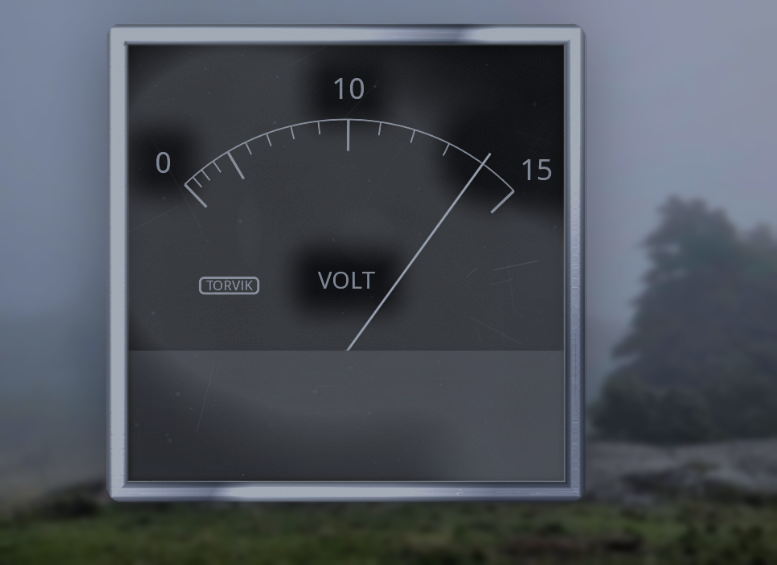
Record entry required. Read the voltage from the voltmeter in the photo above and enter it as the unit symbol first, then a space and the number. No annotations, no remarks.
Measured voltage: V 14
